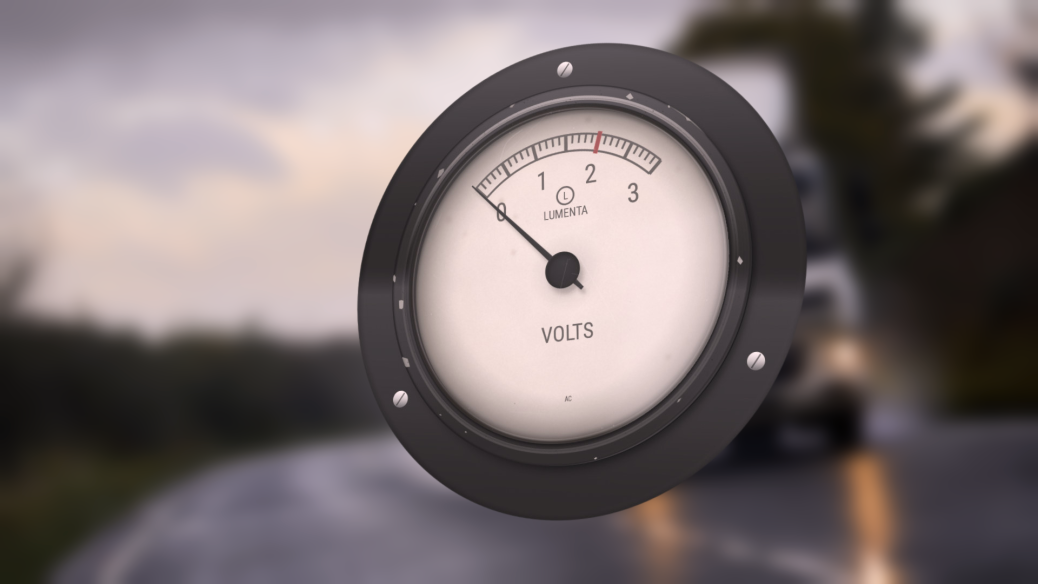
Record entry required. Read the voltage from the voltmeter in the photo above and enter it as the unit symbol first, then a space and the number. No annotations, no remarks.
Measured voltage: V 0
